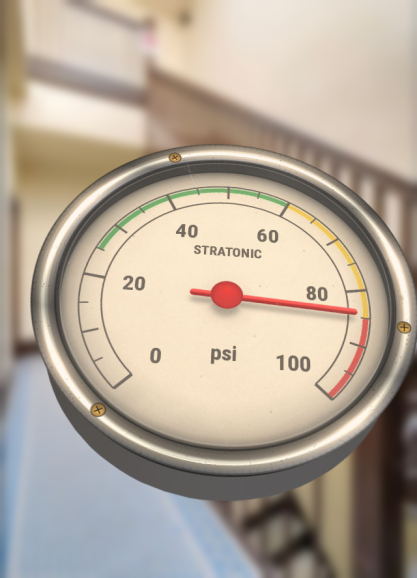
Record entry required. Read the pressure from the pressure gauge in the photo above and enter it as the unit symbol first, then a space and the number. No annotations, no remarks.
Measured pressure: psi 85
